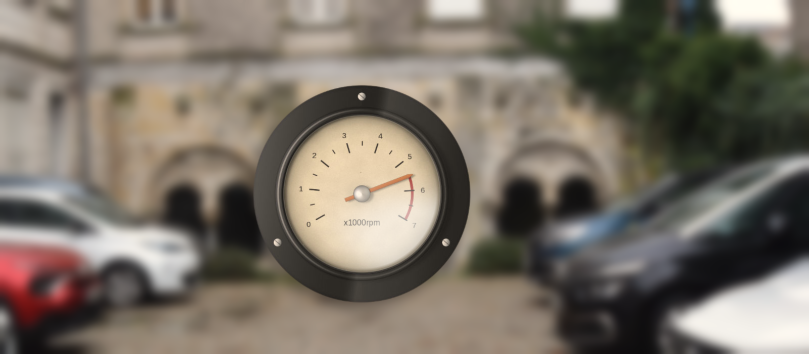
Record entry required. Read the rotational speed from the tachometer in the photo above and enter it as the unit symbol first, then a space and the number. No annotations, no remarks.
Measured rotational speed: rpm 5500
